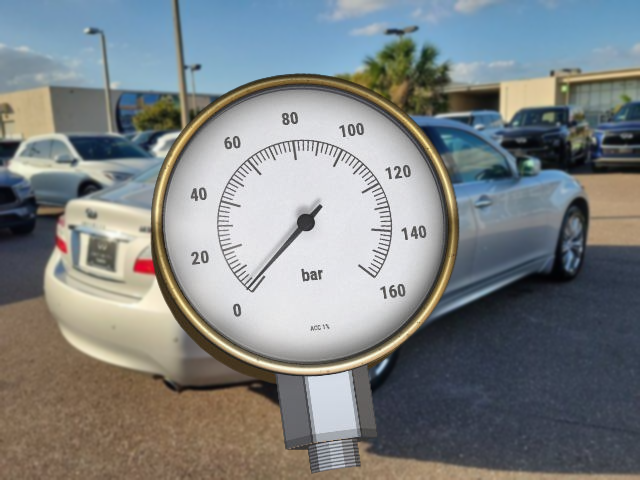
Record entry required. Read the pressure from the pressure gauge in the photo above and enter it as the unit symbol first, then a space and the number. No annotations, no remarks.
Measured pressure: bar 2
